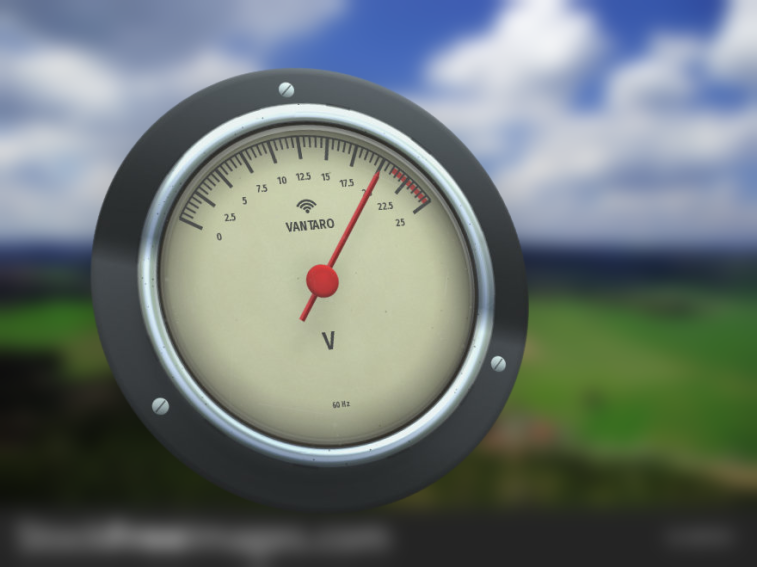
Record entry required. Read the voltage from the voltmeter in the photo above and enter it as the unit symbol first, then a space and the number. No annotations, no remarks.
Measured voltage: V 20
